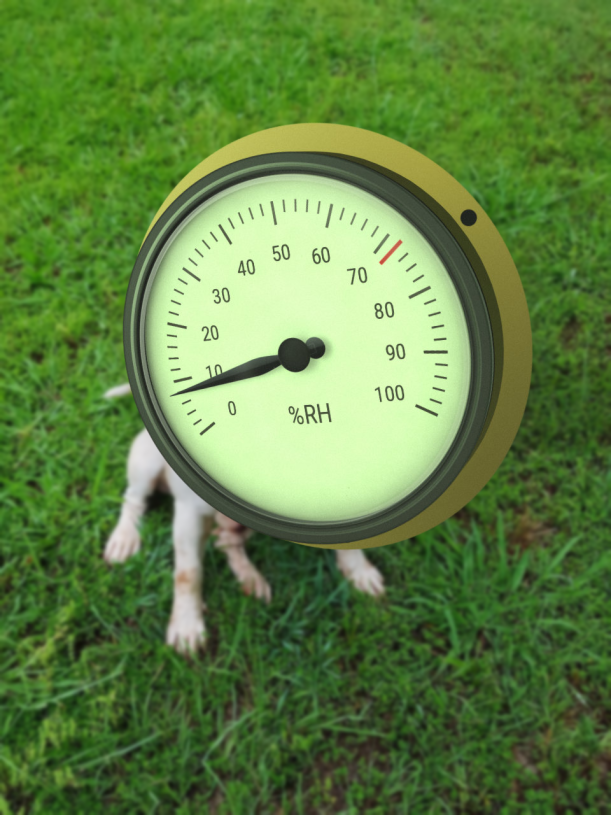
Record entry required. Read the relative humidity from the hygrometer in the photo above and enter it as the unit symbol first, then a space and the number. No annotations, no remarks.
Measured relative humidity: % 8
